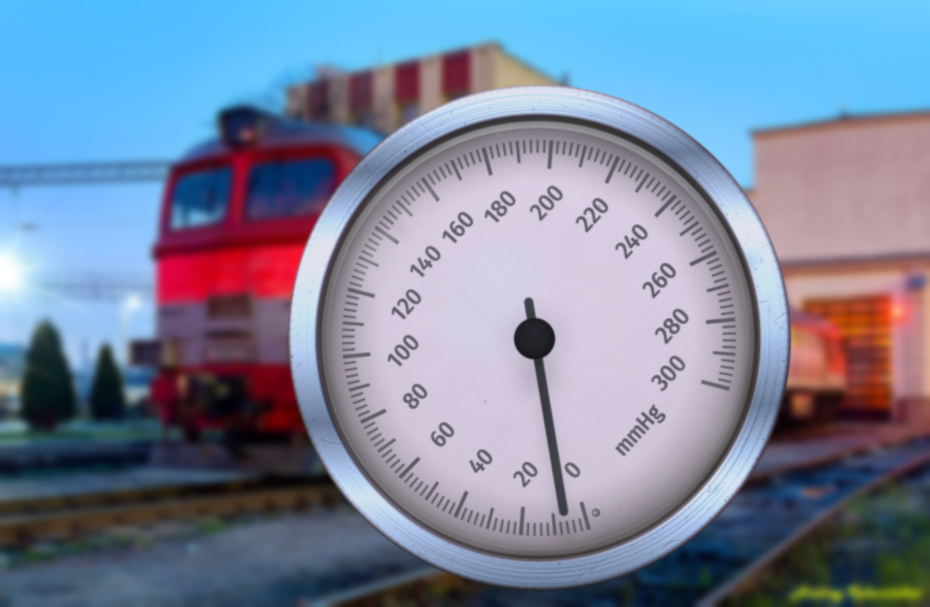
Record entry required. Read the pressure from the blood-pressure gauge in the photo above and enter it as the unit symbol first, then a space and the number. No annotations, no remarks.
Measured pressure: mmHg 6
